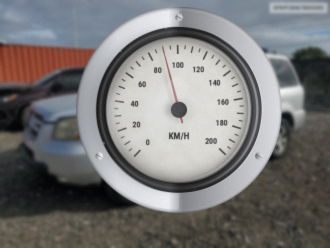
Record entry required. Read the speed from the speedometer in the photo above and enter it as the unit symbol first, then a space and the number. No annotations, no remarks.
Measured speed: km/h 90
